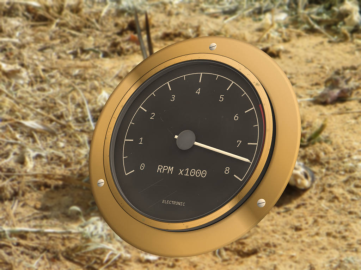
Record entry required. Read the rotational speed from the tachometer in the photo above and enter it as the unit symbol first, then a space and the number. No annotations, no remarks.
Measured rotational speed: rpm 7500
